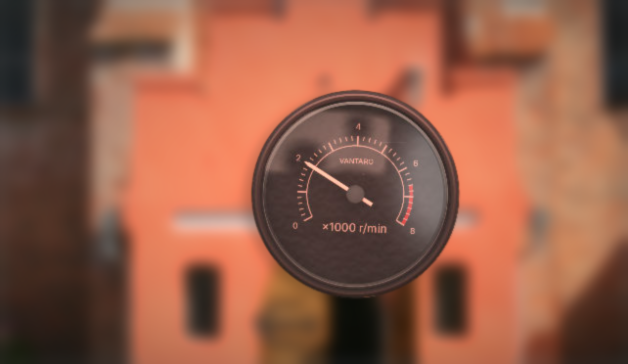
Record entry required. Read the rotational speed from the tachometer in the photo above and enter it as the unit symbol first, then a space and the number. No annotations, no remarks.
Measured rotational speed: rpm 2000
